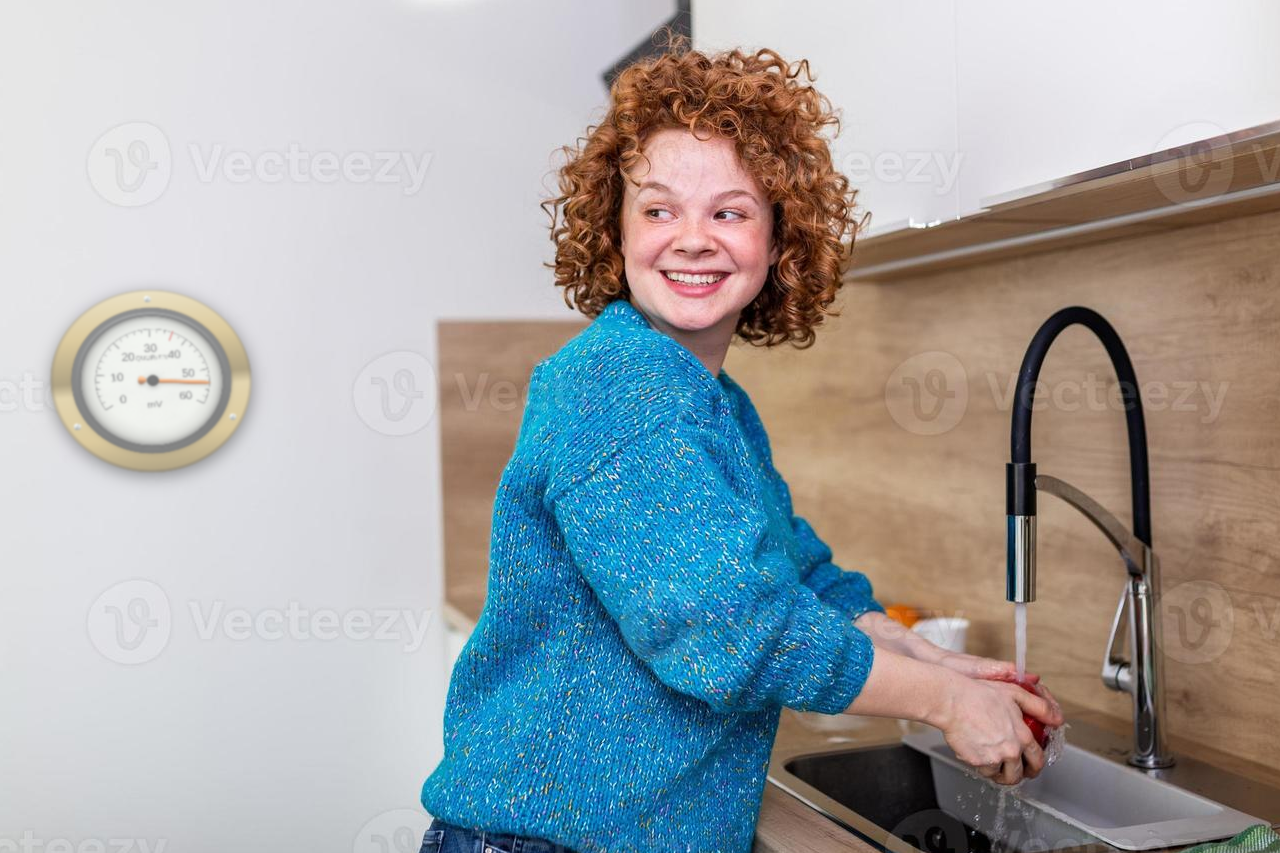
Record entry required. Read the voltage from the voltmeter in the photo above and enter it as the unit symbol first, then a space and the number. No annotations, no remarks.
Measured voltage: mV 54
